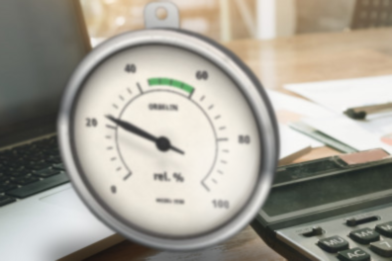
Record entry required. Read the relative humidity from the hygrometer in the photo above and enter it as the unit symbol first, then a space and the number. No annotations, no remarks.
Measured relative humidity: % 24
